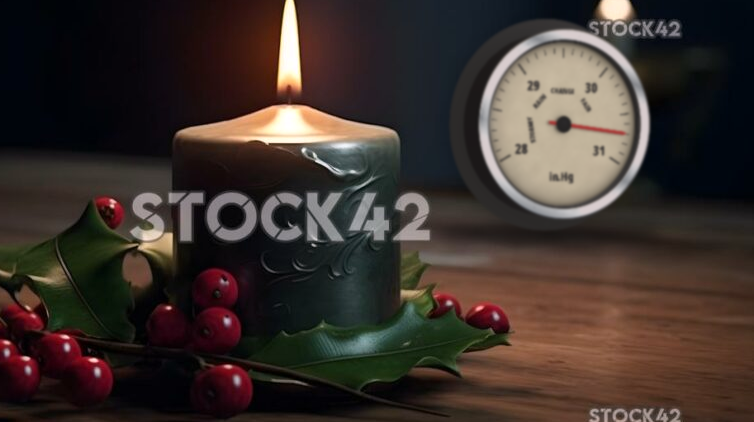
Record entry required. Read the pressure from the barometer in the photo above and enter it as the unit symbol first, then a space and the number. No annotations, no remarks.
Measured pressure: inHg 30.7
